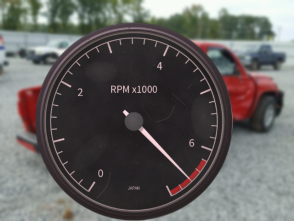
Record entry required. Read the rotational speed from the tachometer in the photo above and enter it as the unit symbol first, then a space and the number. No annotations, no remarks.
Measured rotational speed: rpm 6600
